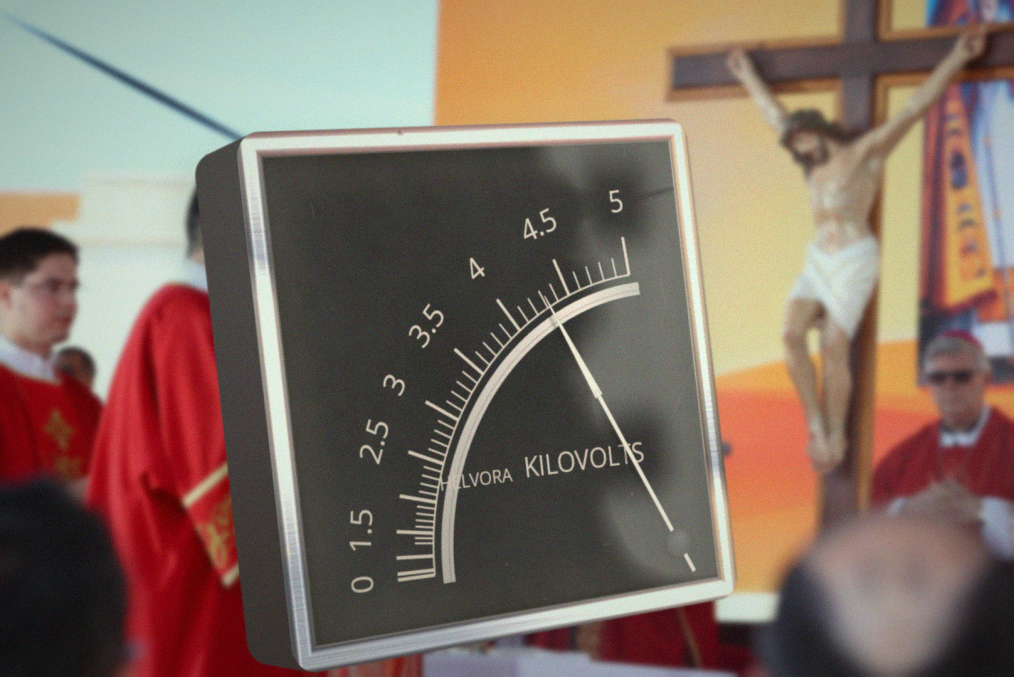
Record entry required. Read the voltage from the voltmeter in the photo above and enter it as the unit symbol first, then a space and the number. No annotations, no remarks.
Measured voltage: kV 4.3
